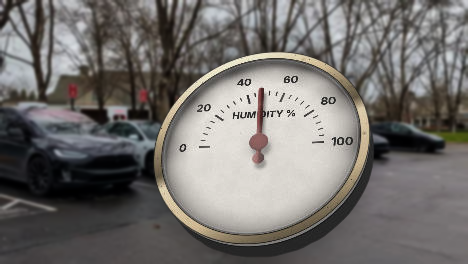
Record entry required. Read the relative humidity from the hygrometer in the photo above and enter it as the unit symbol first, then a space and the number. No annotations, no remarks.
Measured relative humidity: % 48
